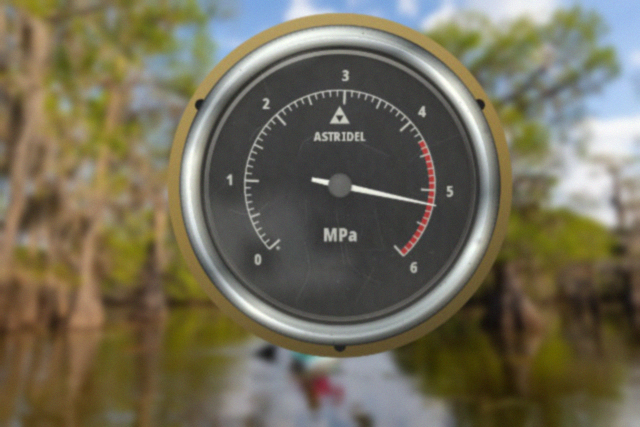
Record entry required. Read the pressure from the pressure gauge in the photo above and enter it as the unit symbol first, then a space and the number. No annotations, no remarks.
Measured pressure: MPa 5.2
